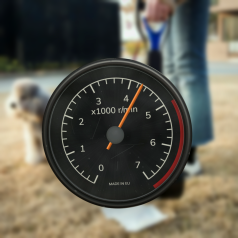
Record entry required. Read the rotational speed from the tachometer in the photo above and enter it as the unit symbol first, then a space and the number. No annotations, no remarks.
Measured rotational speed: rpm 4300
